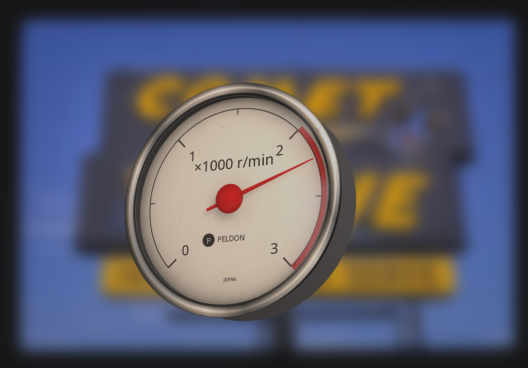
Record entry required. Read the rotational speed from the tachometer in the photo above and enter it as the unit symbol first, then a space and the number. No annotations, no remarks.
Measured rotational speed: rpm 2250
